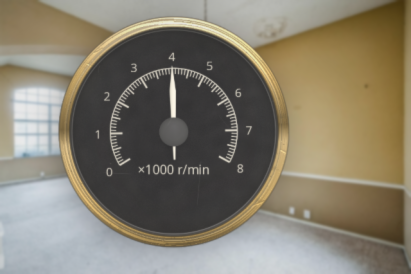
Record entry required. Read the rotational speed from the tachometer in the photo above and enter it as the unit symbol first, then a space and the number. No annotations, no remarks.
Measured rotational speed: rpm 4000
